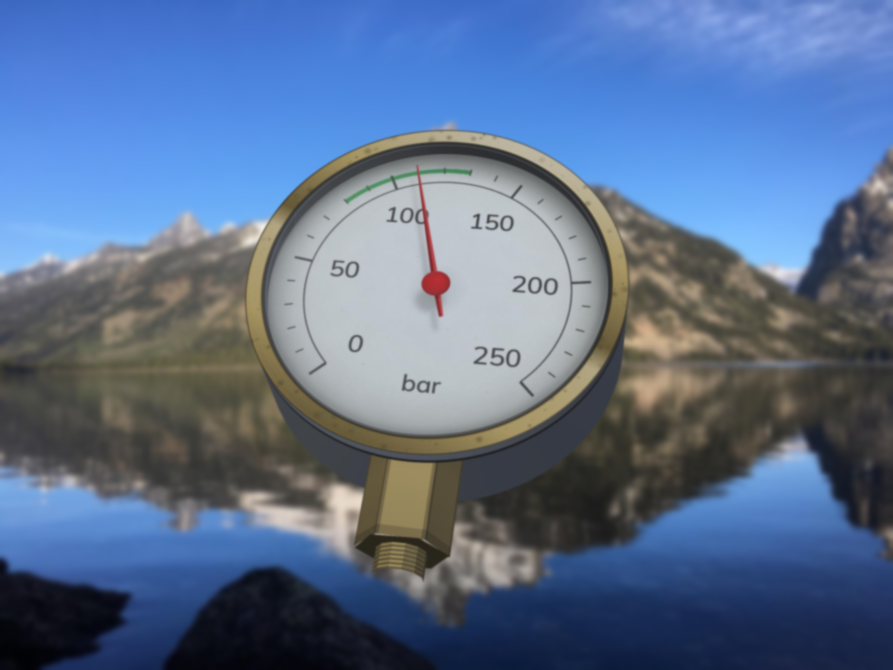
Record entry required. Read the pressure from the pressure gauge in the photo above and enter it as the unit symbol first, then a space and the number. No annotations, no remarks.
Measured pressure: bar 110
